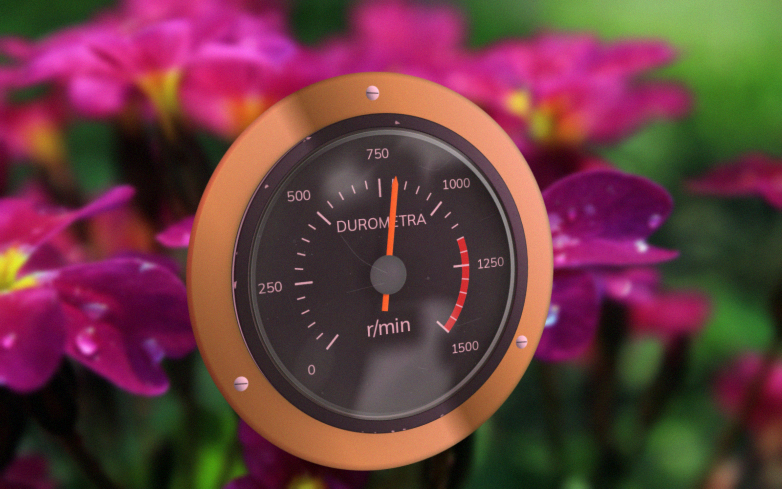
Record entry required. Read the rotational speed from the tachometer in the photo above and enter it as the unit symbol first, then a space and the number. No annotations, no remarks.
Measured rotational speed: rpm 800
